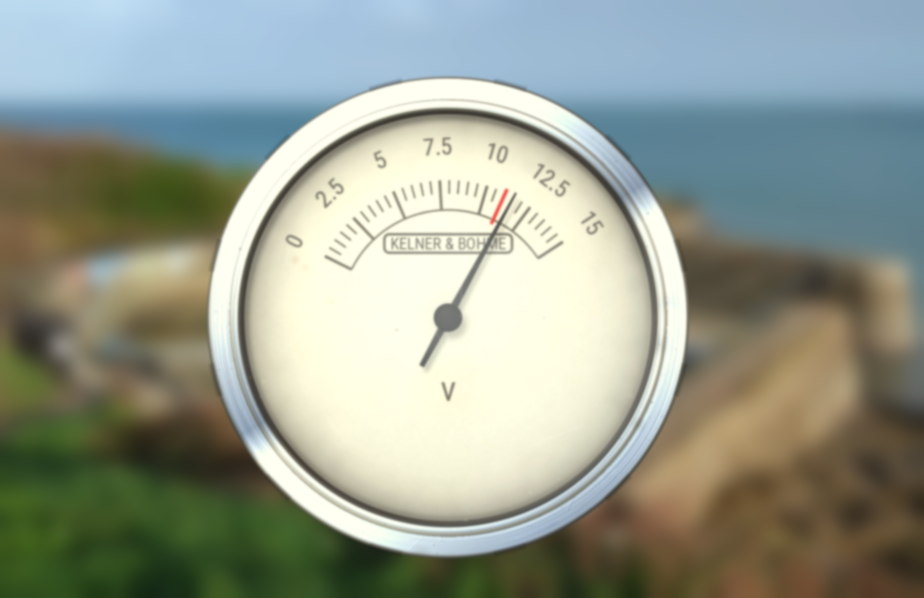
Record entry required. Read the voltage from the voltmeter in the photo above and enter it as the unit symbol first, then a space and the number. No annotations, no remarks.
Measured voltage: V 11.5
